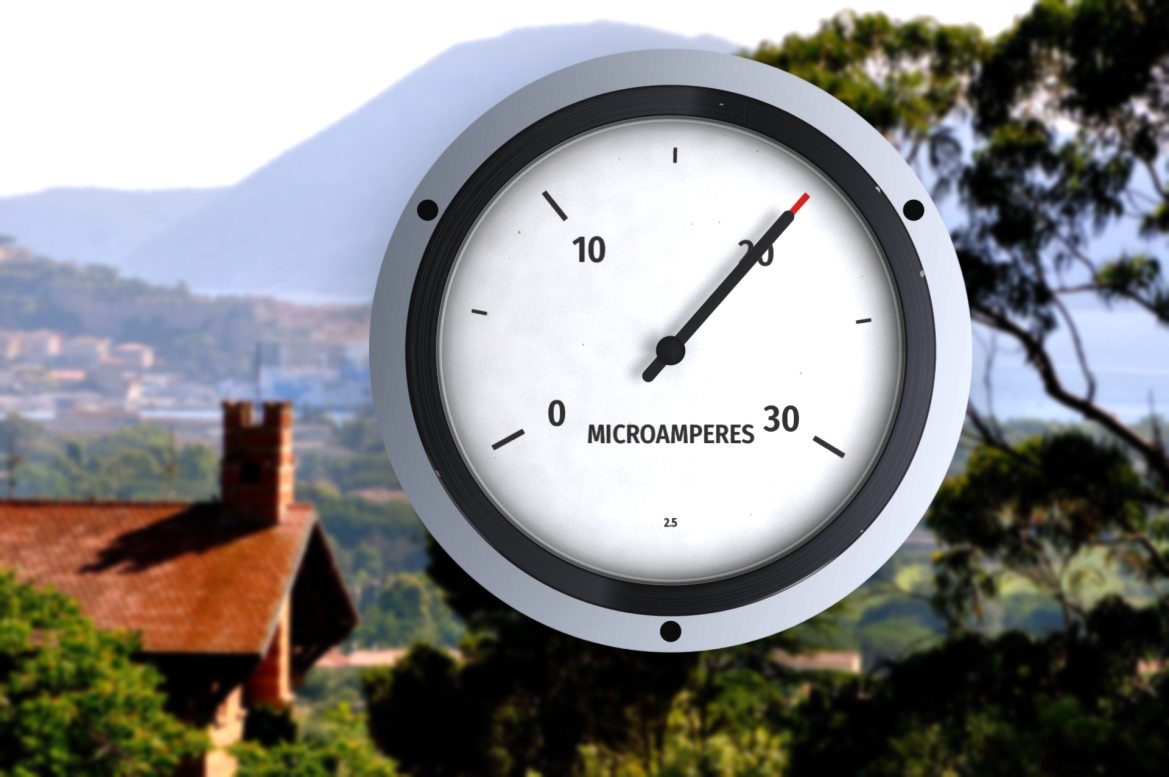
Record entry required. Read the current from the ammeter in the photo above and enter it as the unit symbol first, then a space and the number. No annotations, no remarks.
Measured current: µA 20
